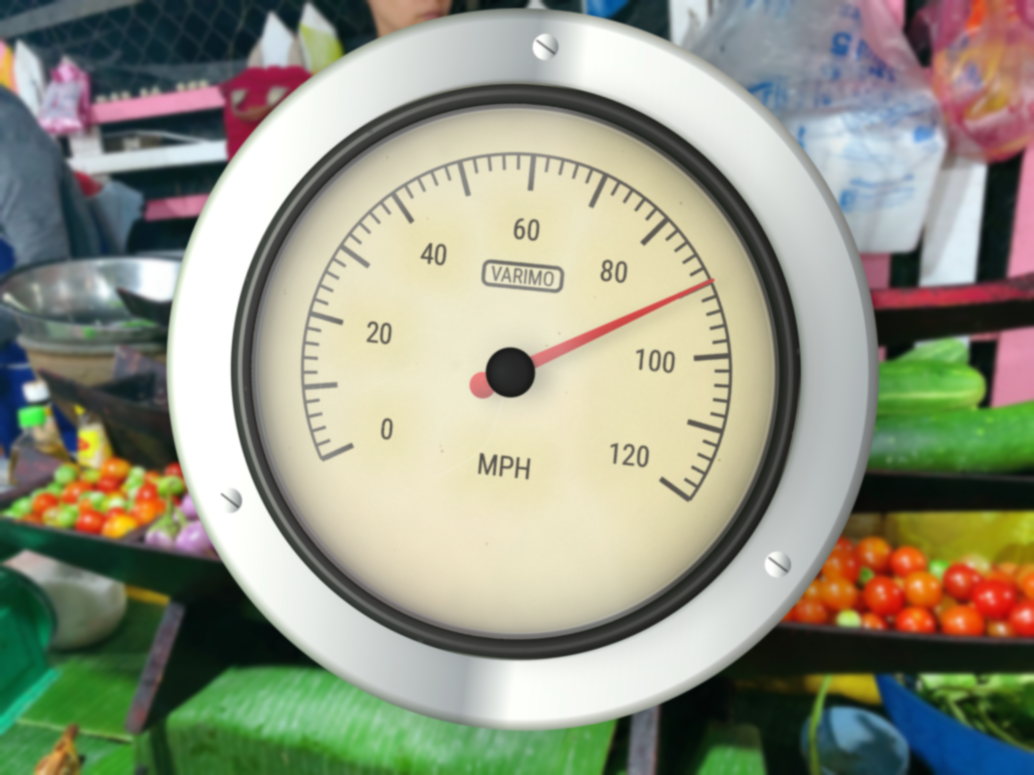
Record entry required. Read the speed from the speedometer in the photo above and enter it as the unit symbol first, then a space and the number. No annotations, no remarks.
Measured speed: mph 90
